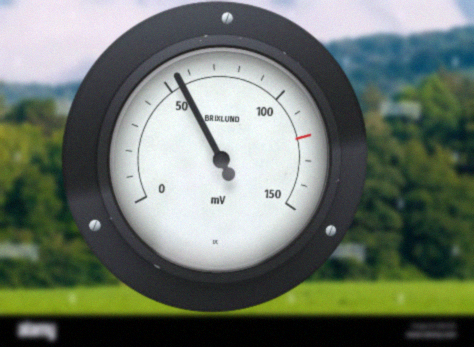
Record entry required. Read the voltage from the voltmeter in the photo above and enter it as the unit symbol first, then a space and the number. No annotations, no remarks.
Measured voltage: mV 55
